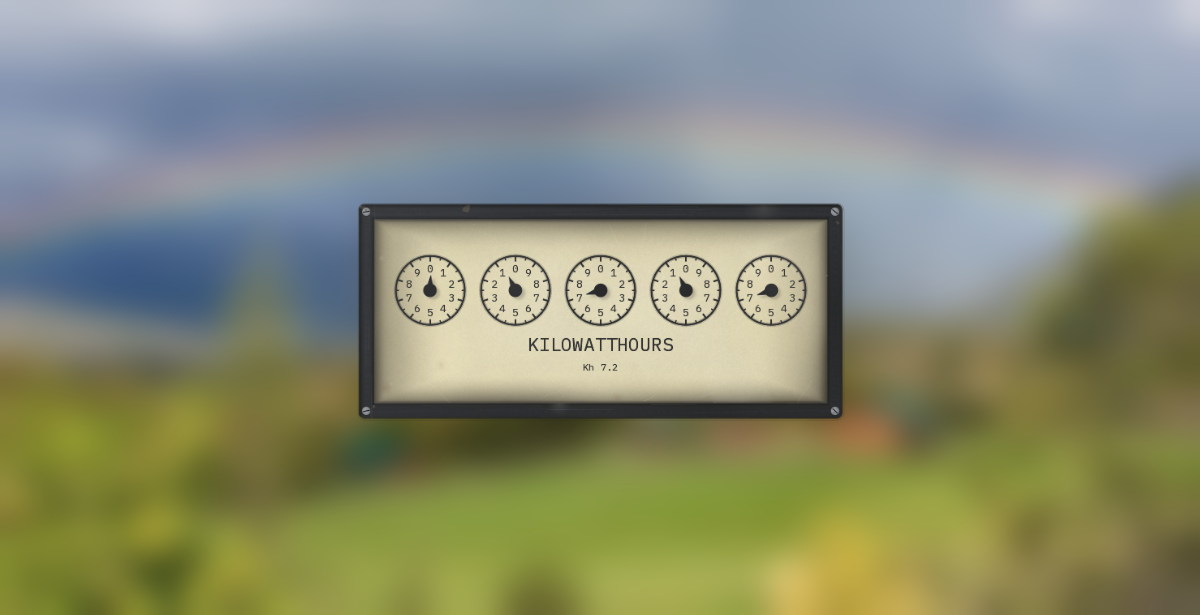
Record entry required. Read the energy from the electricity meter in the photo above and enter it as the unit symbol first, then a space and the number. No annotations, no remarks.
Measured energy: kWh 707
